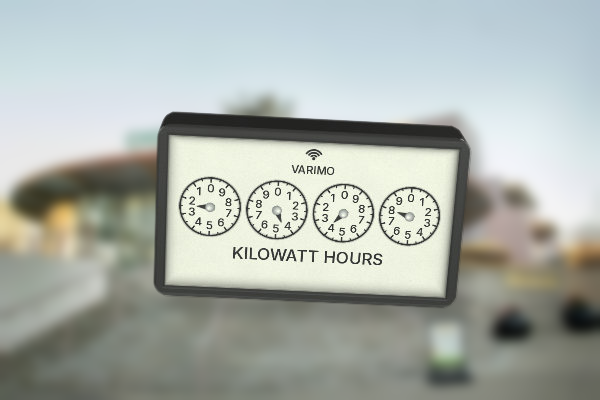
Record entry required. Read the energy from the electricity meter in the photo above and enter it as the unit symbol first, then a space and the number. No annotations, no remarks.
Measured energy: kWh 2438
